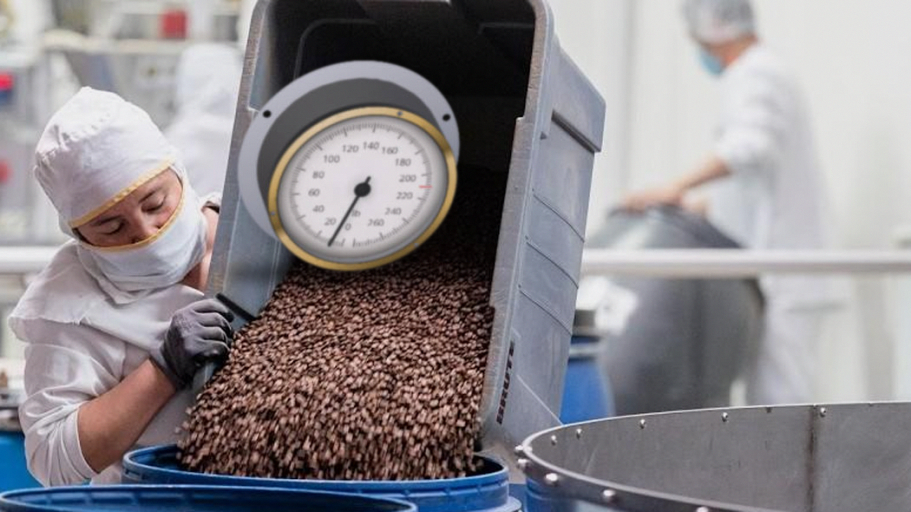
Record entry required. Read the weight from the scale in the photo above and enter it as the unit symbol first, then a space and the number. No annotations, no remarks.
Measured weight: lb 10
